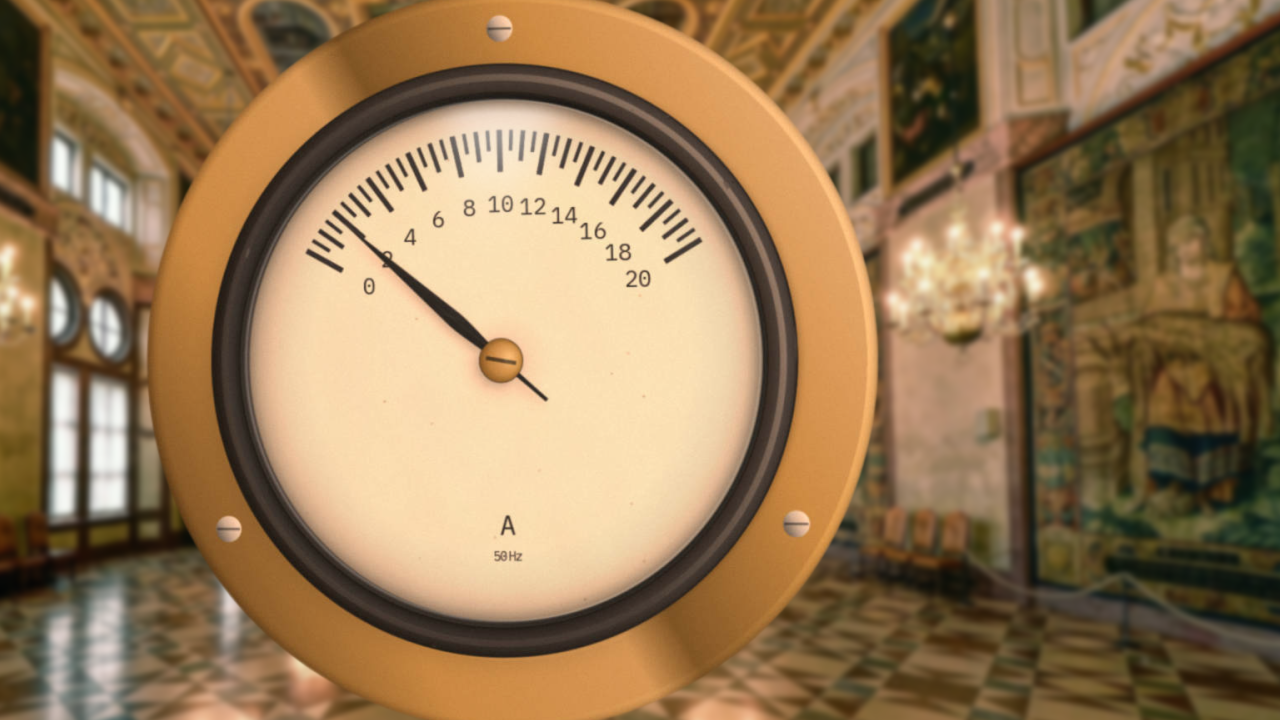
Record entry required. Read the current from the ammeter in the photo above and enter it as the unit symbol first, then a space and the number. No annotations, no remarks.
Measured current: A 2
